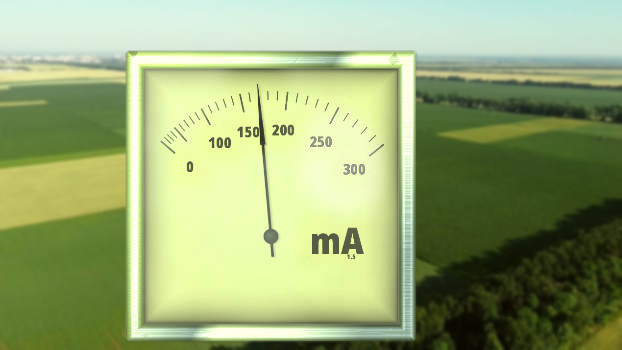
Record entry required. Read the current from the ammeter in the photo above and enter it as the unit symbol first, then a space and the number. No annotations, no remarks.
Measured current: mA 170
